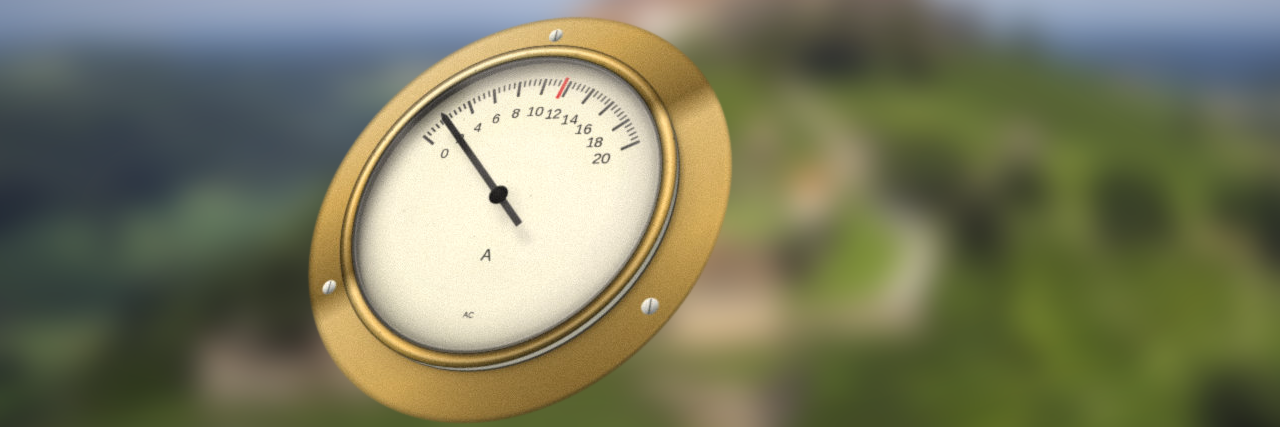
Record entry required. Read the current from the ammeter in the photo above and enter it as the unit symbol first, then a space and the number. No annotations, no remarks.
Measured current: A 2
